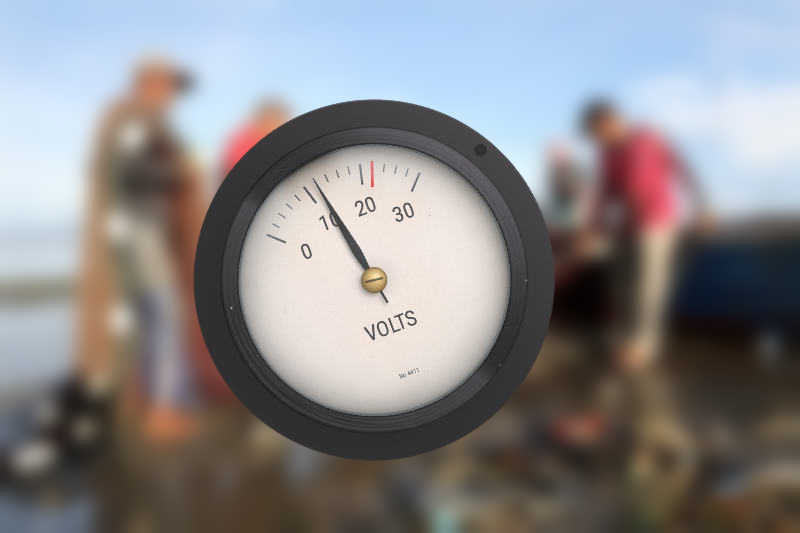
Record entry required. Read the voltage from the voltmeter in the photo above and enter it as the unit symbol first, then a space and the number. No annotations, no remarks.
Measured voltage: V 12
